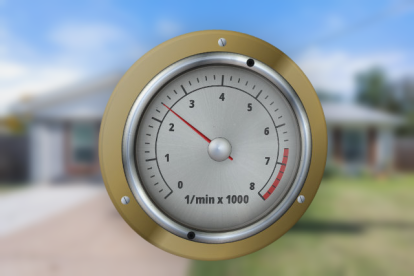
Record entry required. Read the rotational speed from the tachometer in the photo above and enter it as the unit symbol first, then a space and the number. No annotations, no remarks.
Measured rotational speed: rpm 2400
